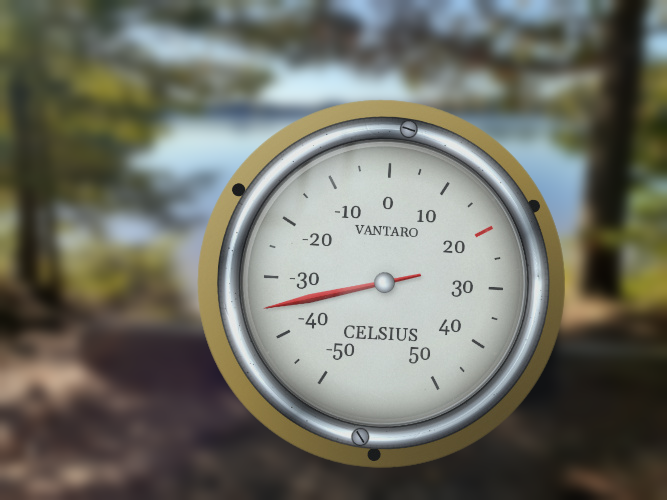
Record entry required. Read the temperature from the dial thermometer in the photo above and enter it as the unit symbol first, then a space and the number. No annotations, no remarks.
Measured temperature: °C -35
